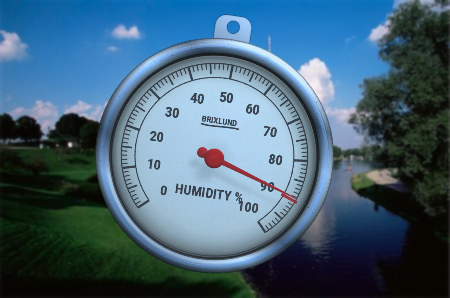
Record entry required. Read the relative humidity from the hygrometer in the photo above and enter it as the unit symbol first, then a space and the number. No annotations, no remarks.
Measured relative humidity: % 89
